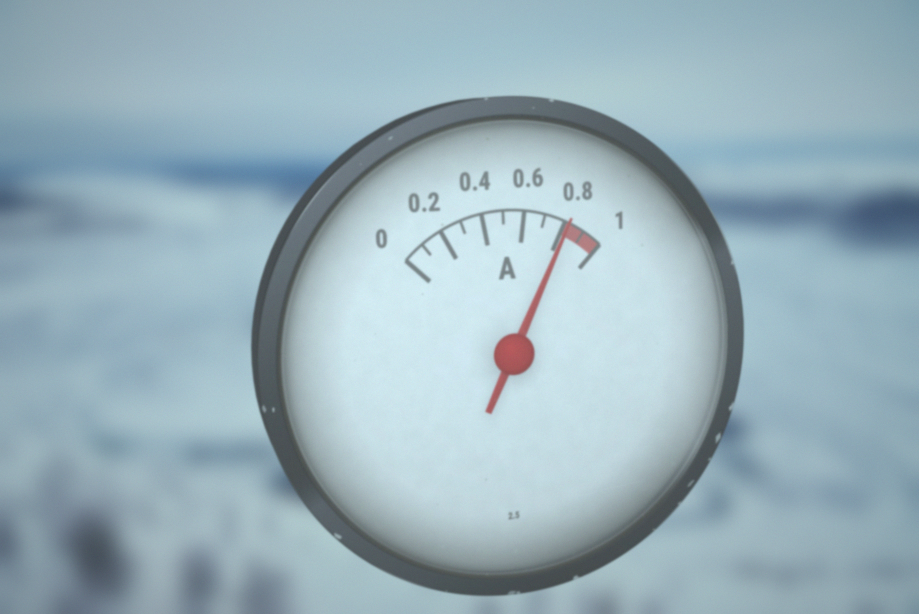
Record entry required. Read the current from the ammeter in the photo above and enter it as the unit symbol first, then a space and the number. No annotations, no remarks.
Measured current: A 0.8
